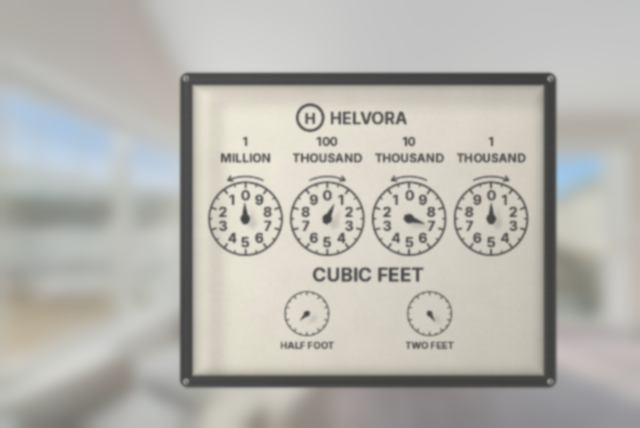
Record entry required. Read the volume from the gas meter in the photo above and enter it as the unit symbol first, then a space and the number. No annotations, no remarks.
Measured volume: ft³ 7000
